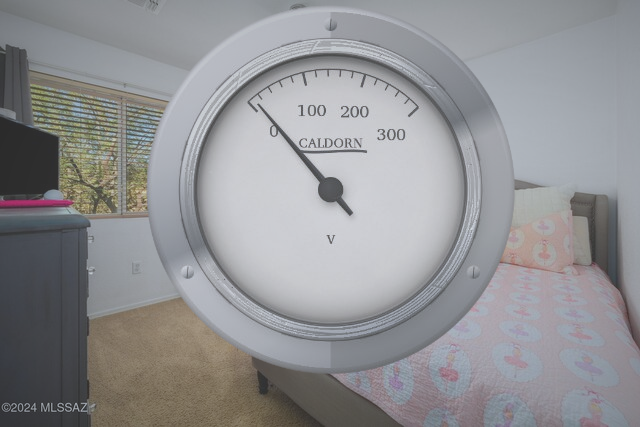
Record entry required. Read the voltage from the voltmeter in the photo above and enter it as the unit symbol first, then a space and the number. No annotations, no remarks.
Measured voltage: V 10
